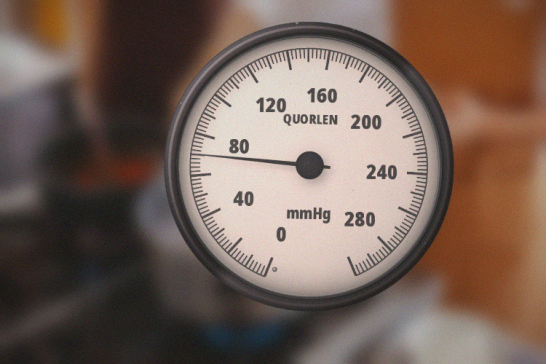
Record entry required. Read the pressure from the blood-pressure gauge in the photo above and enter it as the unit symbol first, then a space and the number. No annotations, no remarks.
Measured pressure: mmHg 70
